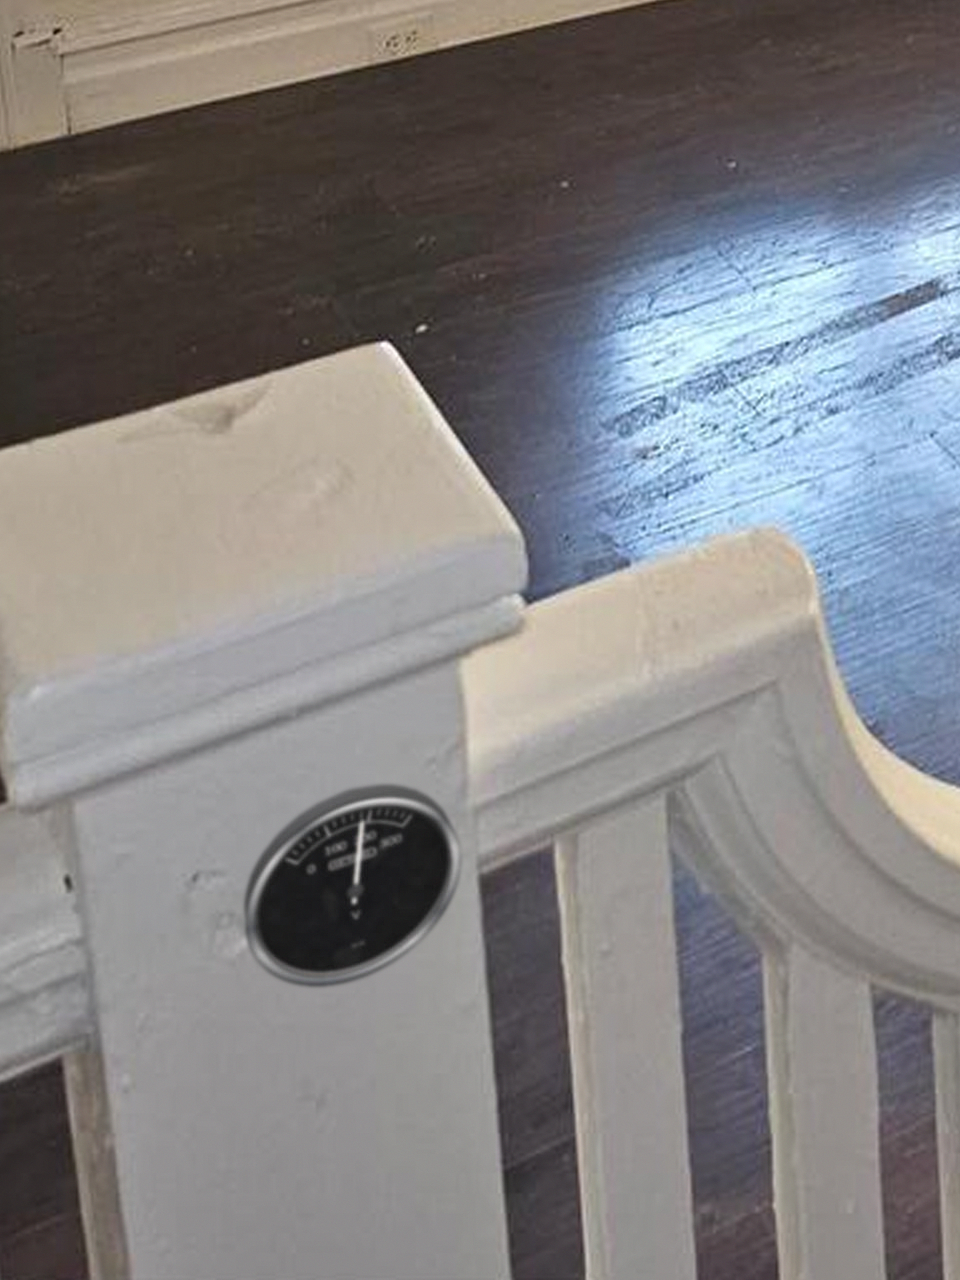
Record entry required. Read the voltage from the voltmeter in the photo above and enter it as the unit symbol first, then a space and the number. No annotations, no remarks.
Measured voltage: V 180
